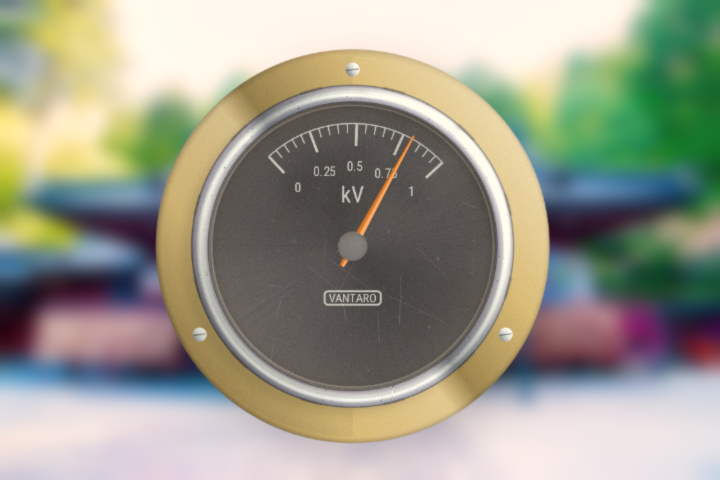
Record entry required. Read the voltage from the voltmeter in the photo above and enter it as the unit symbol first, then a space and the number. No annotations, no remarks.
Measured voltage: kV 0.8
